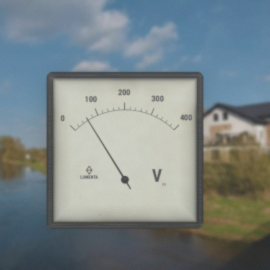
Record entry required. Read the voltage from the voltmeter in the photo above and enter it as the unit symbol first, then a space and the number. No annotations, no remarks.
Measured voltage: V 60
